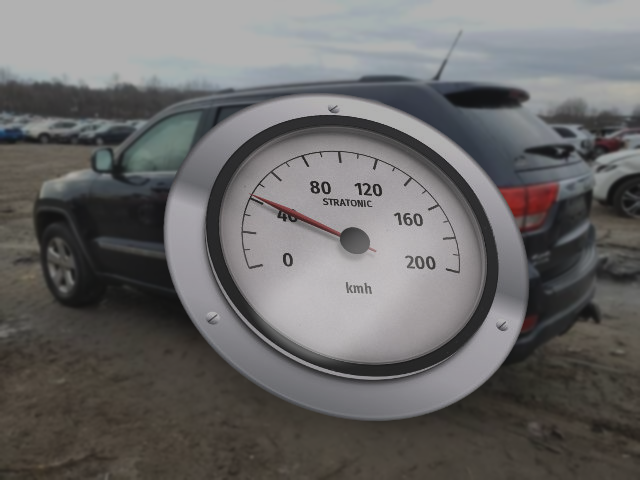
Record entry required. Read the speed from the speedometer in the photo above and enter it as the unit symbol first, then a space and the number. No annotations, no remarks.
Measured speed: km/h 40
